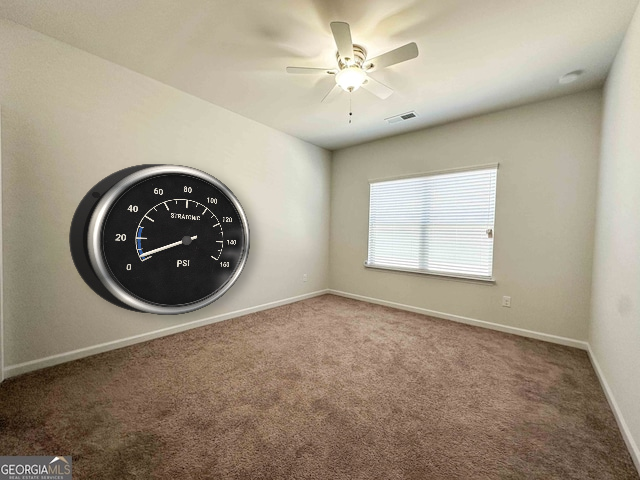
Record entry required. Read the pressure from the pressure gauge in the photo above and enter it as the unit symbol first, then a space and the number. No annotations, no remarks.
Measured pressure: psi 5
